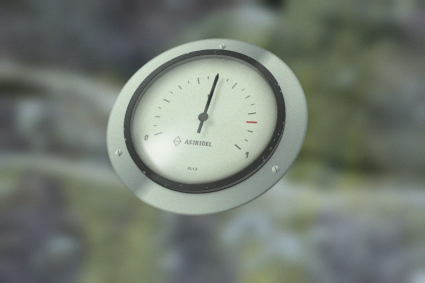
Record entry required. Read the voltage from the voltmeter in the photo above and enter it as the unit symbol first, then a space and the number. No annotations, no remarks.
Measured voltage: V 0.5
